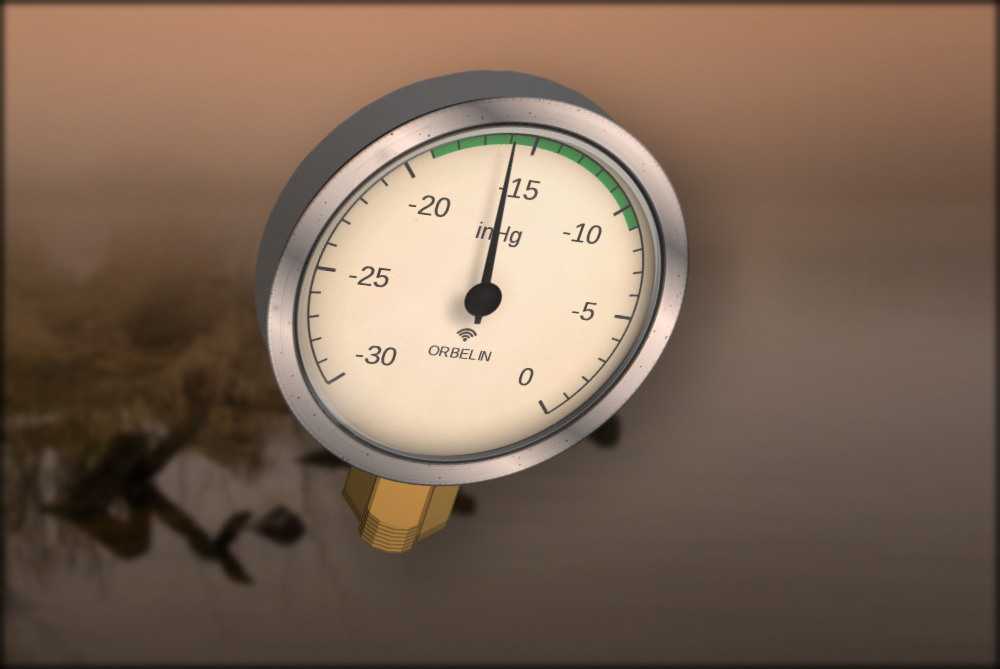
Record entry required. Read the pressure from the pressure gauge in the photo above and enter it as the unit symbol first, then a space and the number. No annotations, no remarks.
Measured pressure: inHg -16
